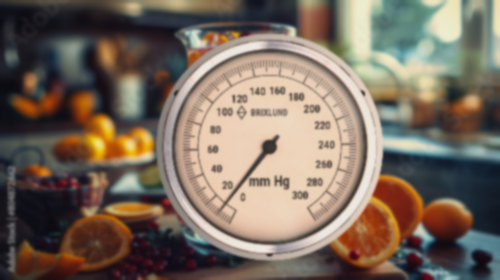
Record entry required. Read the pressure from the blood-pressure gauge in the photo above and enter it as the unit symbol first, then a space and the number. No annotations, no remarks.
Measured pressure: mmHg 10
